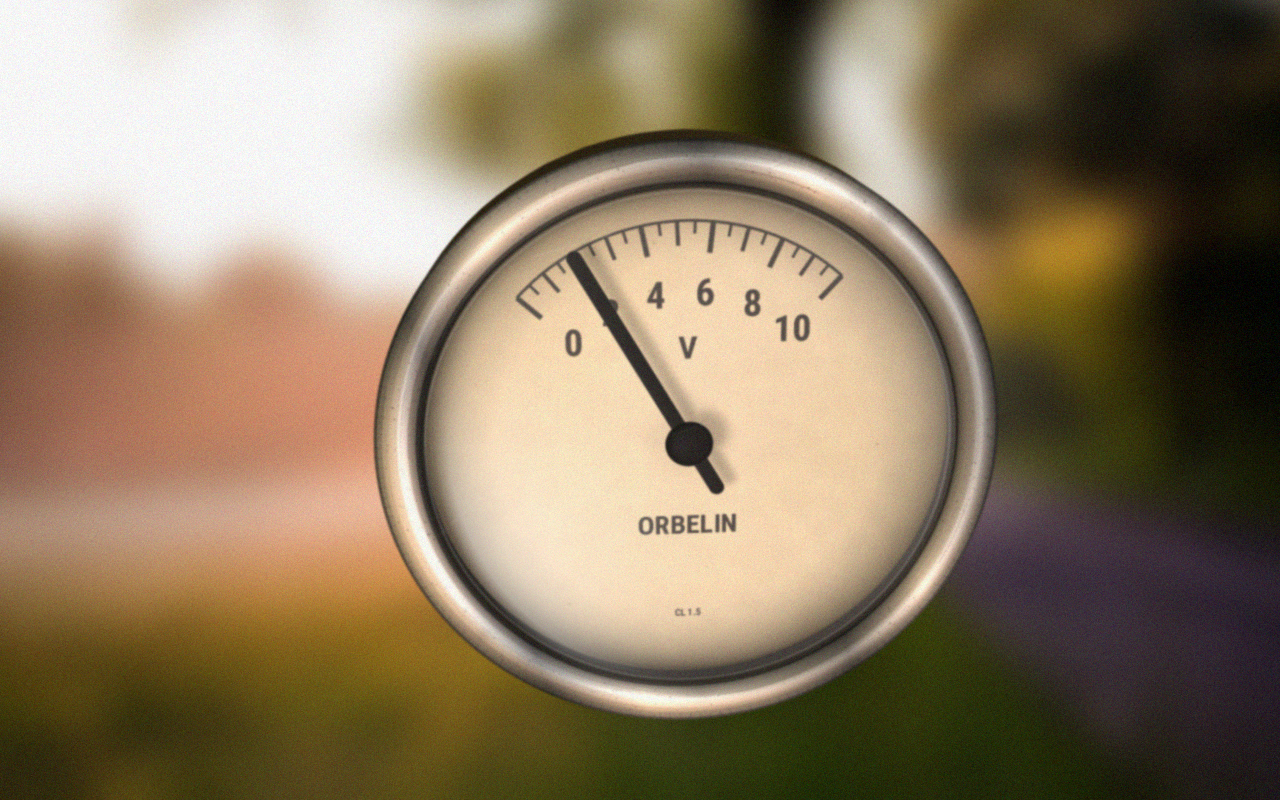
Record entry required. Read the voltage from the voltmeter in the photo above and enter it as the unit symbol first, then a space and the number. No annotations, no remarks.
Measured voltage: V 2
